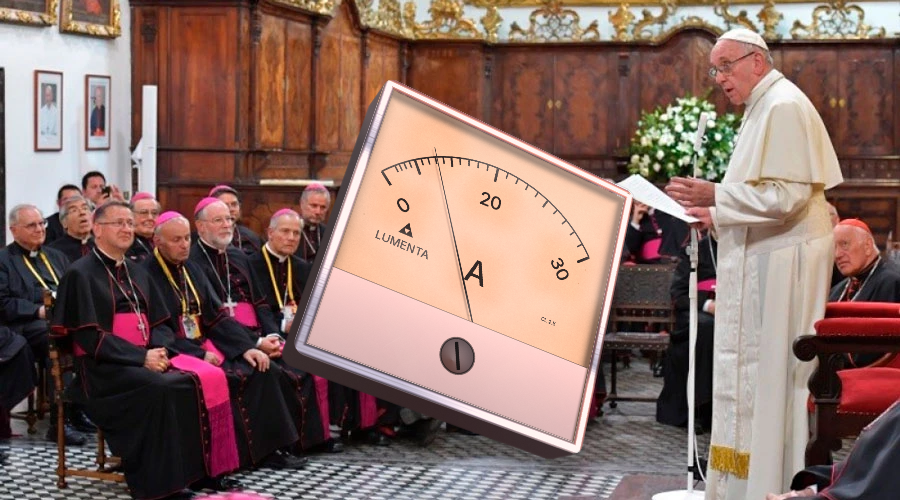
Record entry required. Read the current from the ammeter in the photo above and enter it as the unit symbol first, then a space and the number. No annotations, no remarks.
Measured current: A 13
